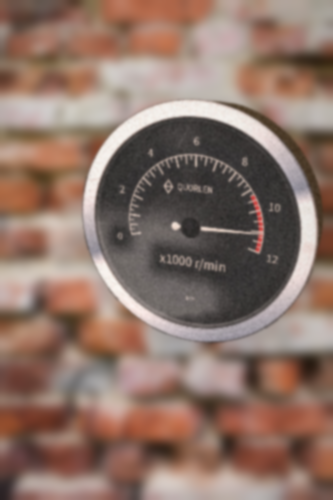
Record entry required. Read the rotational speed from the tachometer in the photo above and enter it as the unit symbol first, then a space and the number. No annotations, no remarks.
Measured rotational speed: rpm 11000
